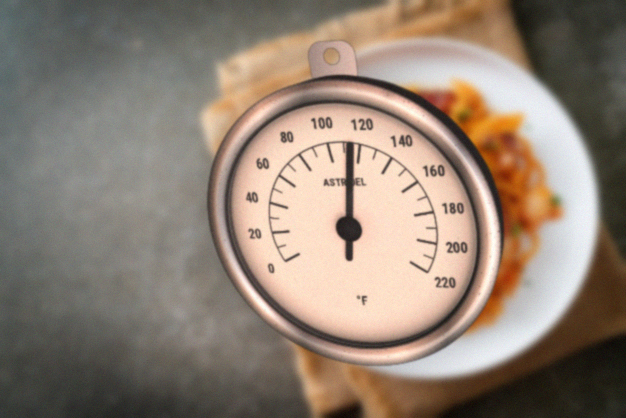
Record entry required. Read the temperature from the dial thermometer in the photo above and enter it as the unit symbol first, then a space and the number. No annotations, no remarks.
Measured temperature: °F 115
